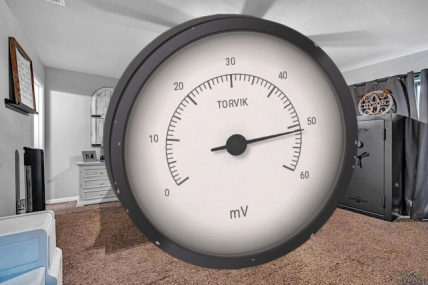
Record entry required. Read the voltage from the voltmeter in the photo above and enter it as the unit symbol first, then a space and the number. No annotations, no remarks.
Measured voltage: mV 51
